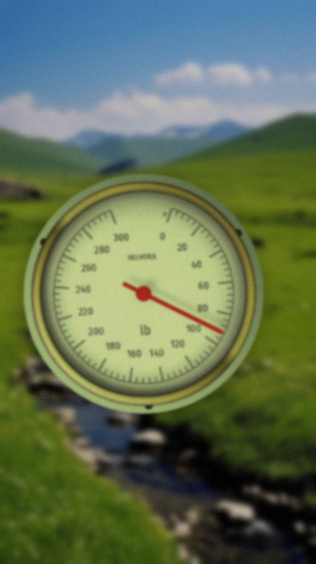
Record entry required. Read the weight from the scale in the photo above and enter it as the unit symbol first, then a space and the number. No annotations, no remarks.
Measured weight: lb 92
